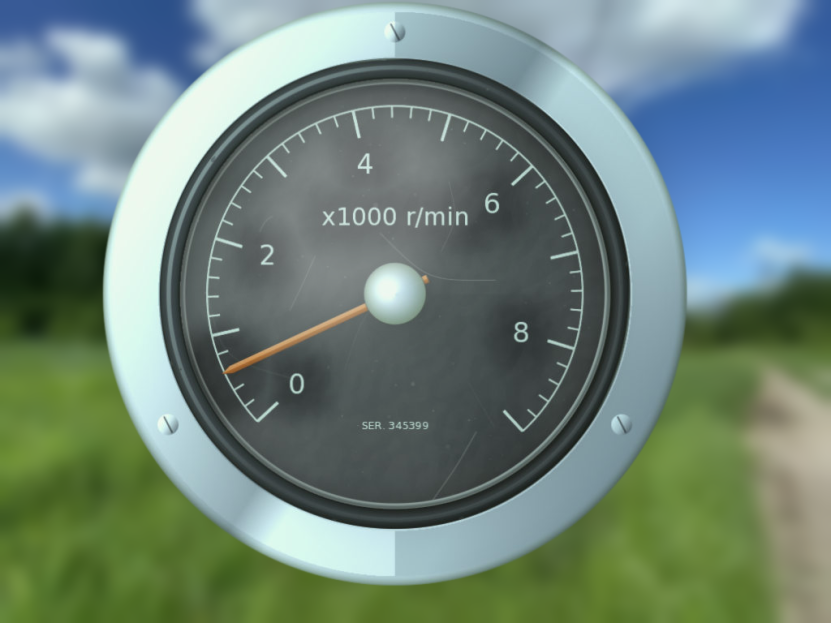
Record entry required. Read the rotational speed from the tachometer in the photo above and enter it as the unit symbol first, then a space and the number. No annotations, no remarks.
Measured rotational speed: rpm 600
